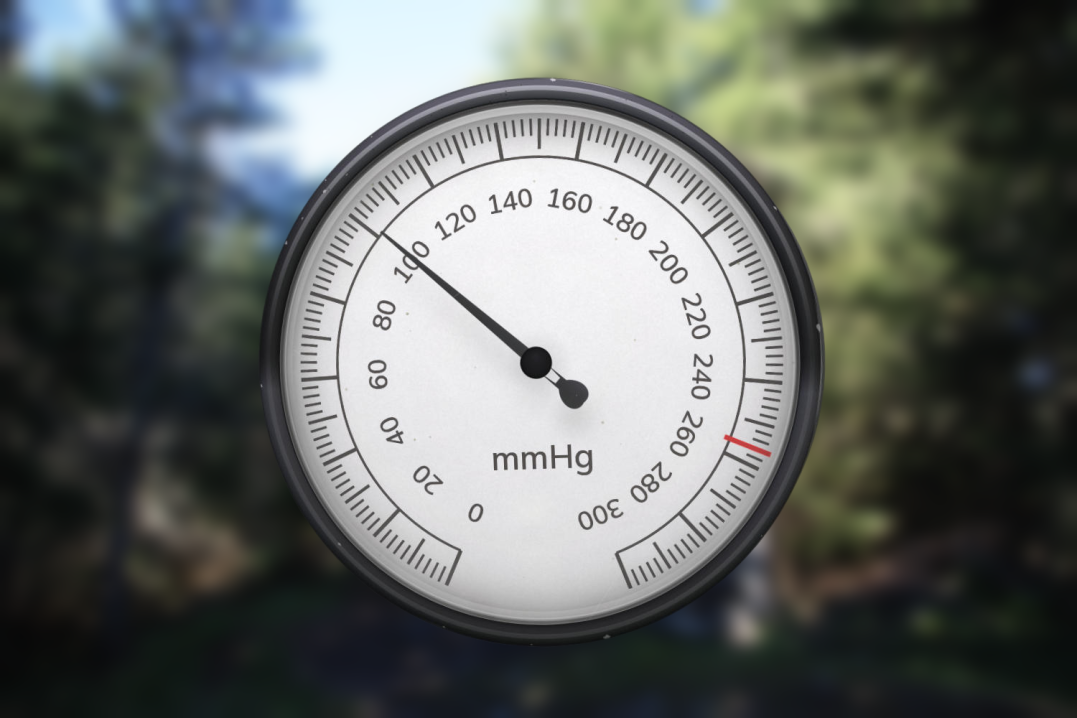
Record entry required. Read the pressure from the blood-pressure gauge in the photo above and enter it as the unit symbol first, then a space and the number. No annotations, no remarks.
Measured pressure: mmHg 102
